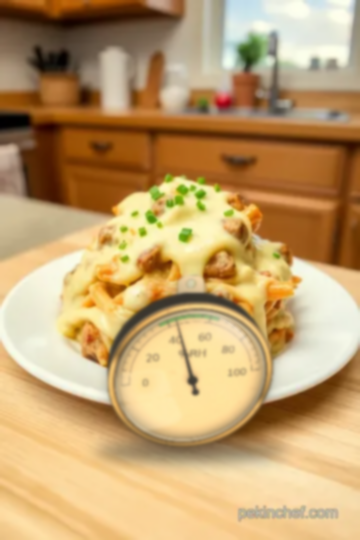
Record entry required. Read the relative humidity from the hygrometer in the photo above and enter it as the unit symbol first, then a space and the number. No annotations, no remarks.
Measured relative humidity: % 44
